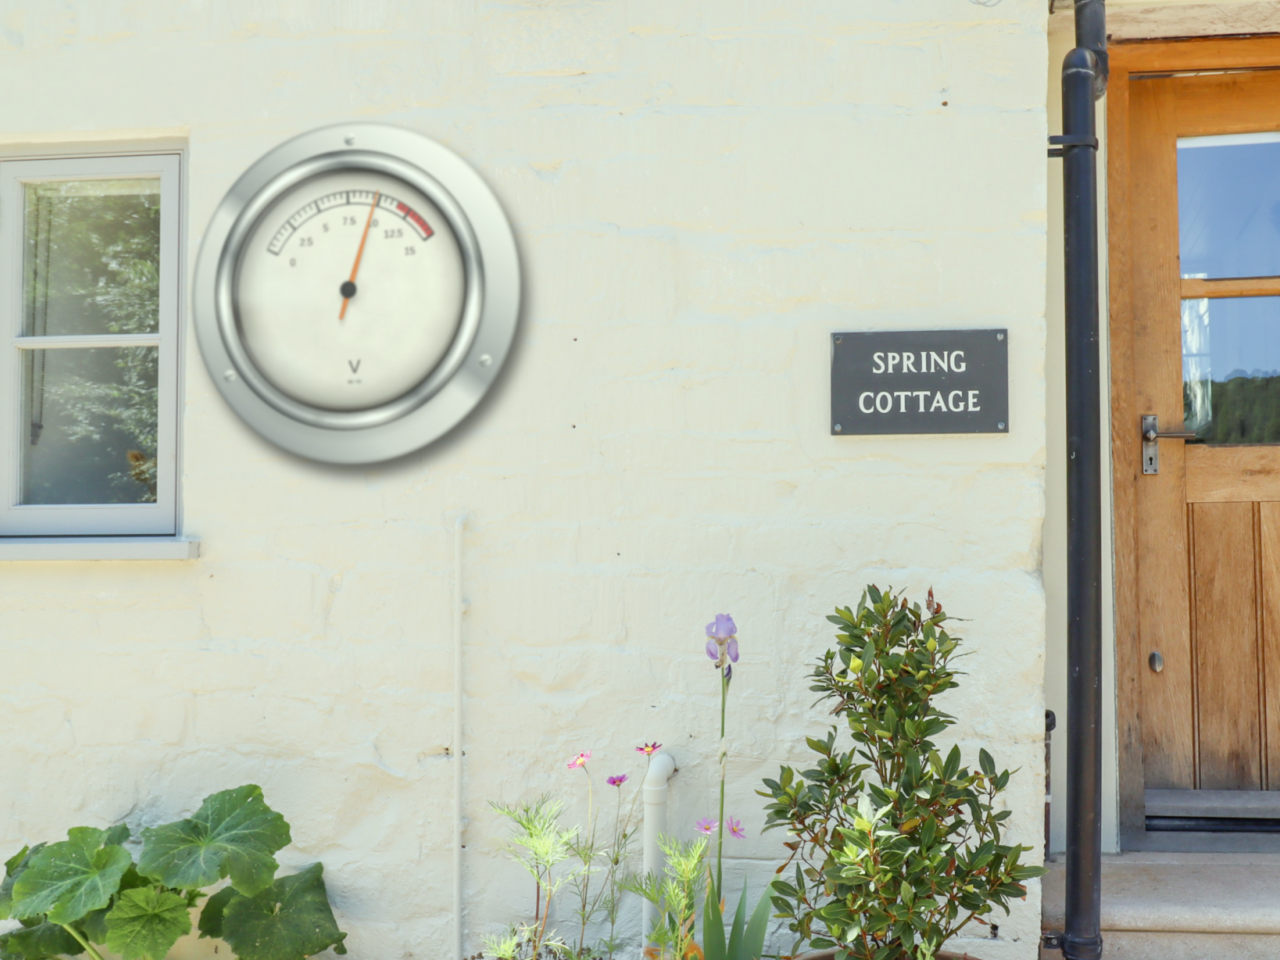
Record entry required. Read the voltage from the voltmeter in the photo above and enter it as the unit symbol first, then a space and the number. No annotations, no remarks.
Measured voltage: V 10
